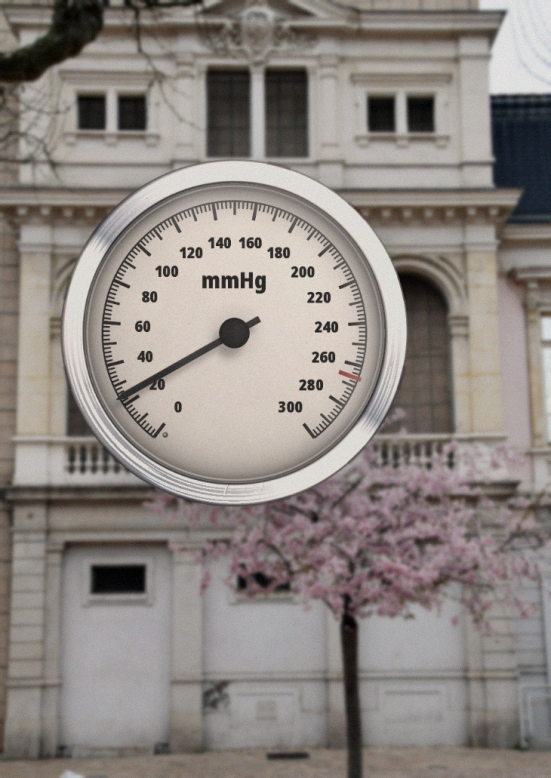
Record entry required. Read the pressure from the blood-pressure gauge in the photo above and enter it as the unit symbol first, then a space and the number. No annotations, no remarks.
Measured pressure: mmHg 24
